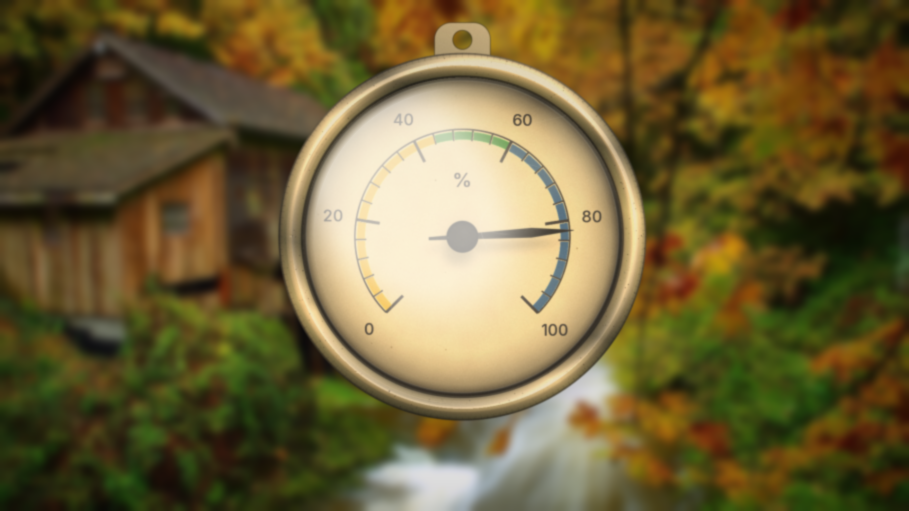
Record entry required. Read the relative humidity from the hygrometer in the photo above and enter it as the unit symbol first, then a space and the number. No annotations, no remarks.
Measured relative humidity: % 82
